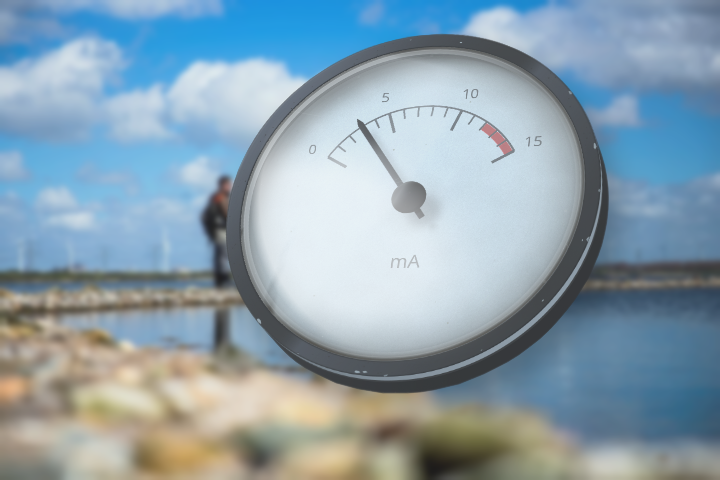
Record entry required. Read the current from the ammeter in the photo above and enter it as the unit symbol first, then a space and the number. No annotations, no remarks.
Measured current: mA 3
